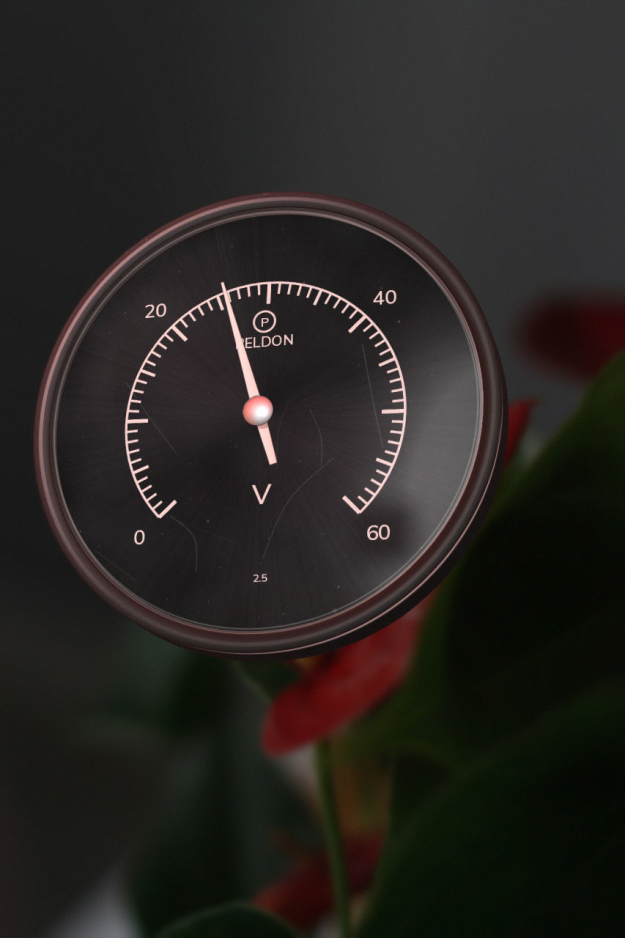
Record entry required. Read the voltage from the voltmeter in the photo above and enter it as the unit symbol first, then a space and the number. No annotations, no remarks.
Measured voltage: V 26
